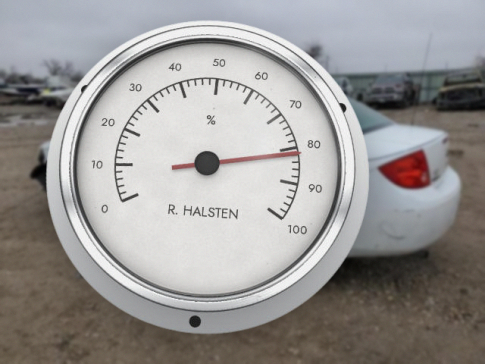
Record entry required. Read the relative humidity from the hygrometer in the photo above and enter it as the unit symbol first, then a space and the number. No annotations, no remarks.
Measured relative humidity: % 82
